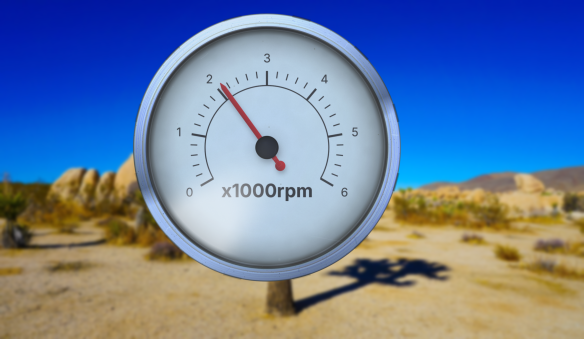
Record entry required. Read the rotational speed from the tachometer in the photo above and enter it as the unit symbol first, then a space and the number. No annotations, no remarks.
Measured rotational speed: rpm 2100
